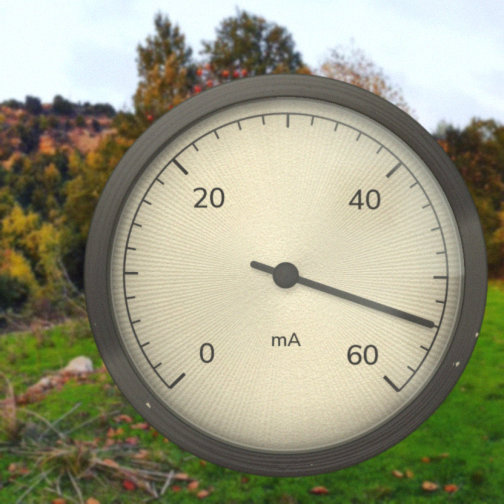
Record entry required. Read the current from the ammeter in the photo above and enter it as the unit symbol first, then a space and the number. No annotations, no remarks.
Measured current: mA 54
